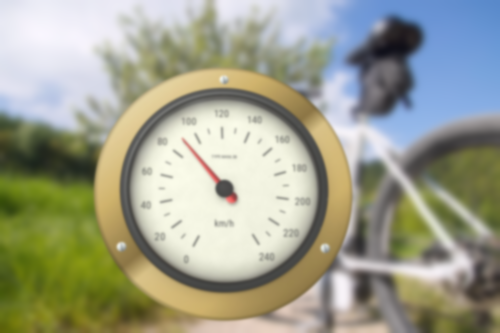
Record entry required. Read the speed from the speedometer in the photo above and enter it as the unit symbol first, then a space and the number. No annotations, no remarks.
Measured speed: km/h 90
